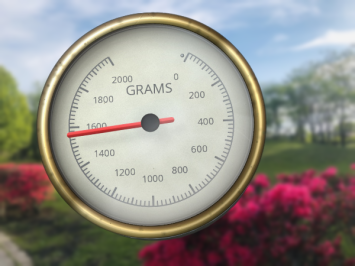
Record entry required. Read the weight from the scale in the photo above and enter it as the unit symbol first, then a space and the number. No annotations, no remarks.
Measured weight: g 1560
